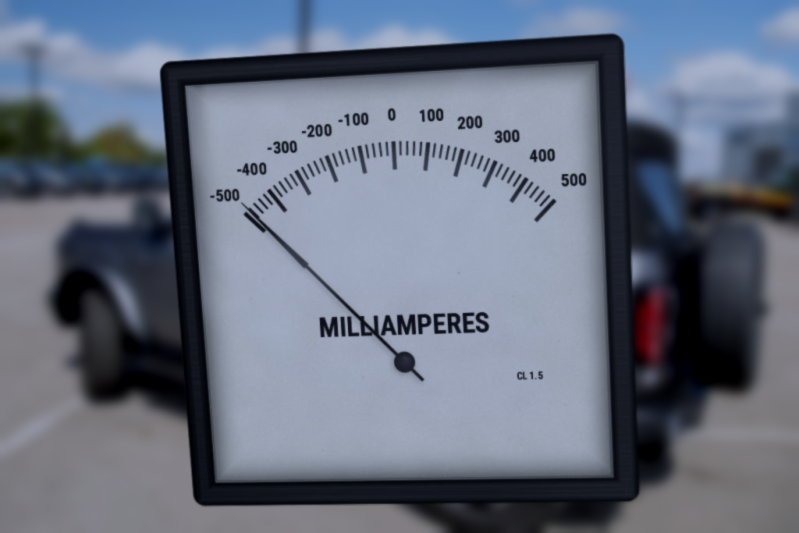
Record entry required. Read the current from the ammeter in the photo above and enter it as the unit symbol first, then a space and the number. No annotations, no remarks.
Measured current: mA -480
